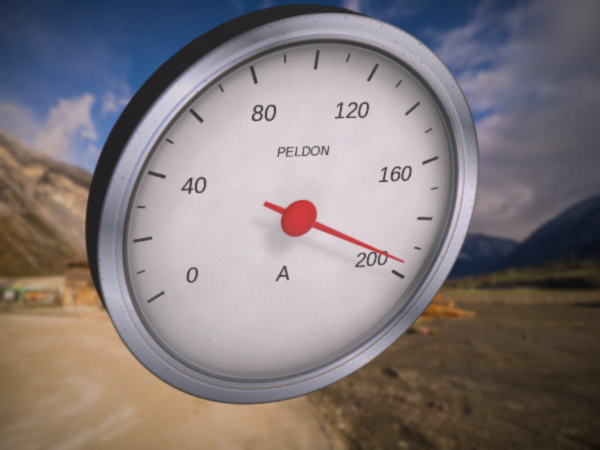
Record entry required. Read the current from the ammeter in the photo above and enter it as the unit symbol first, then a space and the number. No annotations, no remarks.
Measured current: A 195
